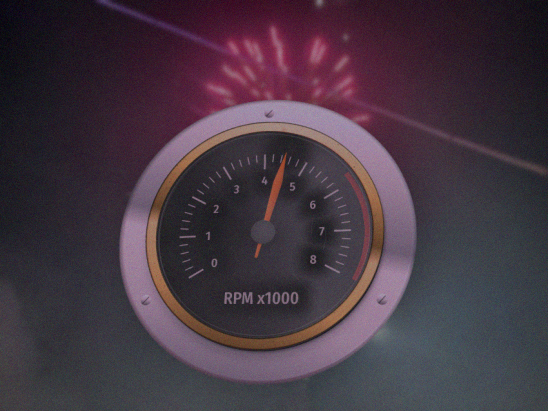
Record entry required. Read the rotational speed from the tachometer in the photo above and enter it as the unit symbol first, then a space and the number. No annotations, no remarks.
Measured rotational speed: rpm 4500
